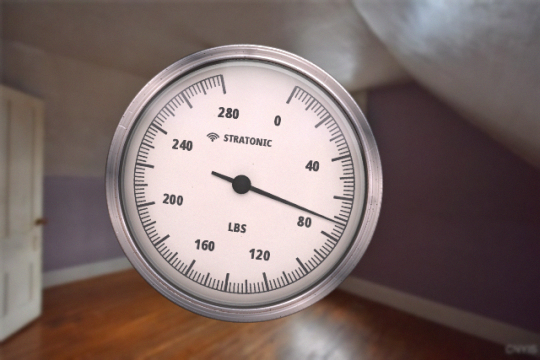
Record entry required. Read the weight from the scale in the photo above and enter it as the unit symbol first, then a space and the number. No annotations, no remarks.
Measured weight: lb 72
